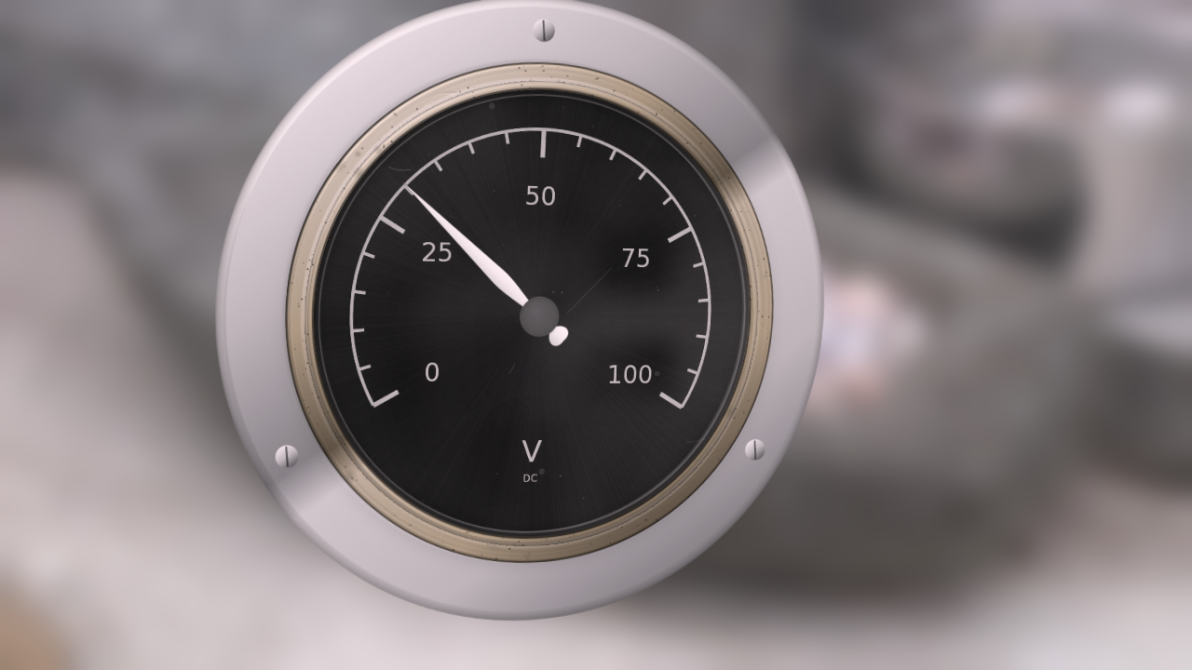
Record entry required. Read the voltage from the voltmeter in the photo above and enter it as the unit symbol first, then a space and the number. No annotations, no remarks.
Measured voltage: V 30
